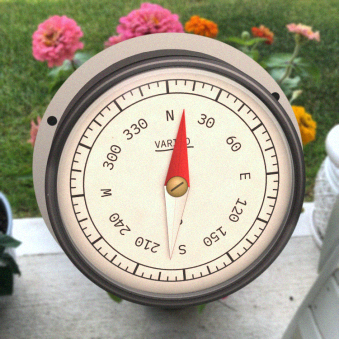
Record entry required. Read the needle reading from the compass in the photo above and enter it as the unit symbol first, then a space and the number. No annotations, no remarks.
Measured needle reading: ° 10
